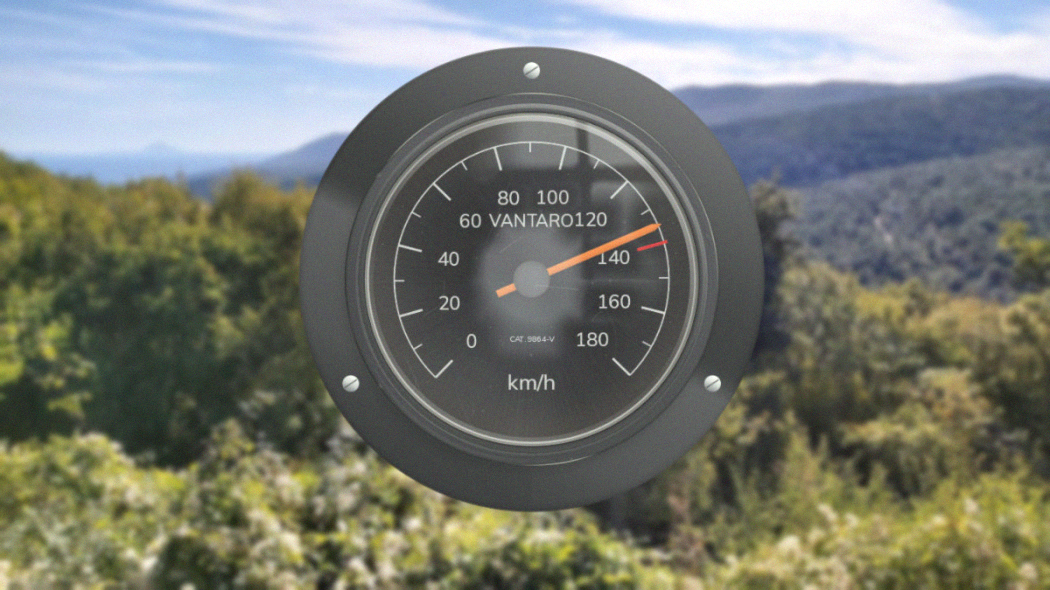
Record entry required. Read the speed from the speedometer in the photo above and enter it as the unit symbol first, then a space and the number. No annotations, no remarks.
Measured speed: km/h 135
